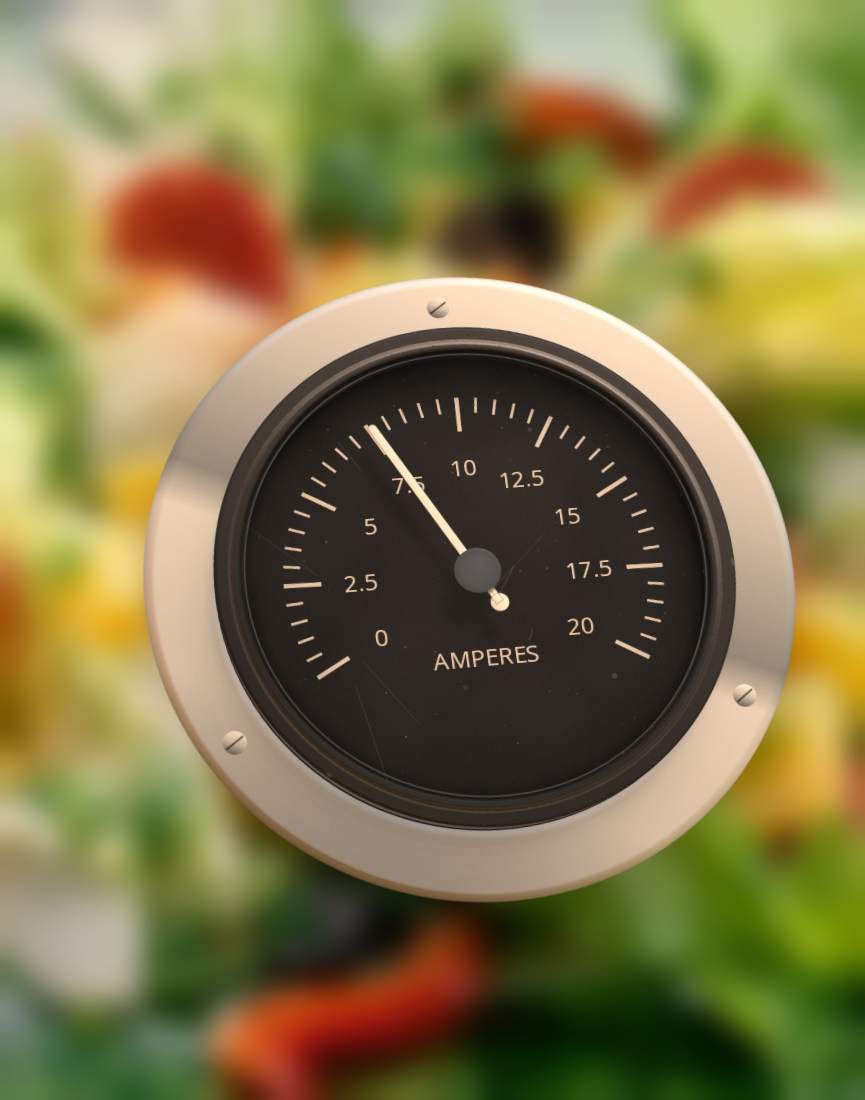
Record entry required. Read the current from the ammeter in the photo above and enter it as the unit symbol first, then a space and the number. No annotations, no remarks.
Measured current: A 7.5
